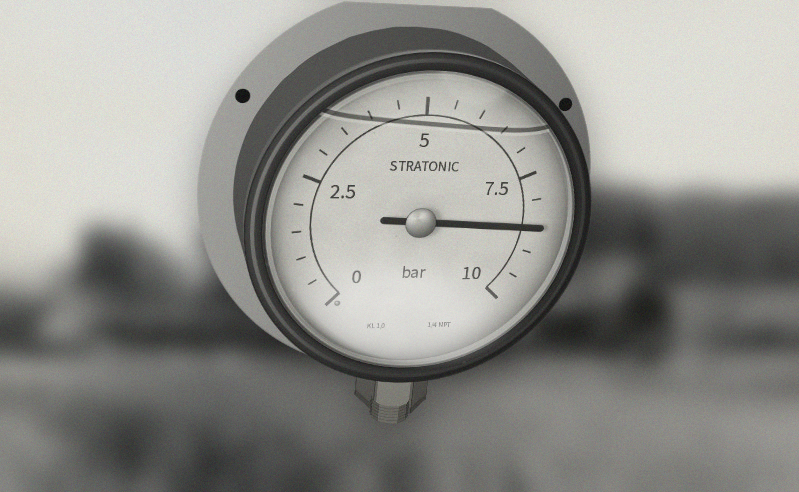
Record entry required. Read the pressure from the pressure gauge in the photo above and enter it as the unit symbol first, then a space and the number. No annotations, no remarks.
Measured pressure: bar 8.5
